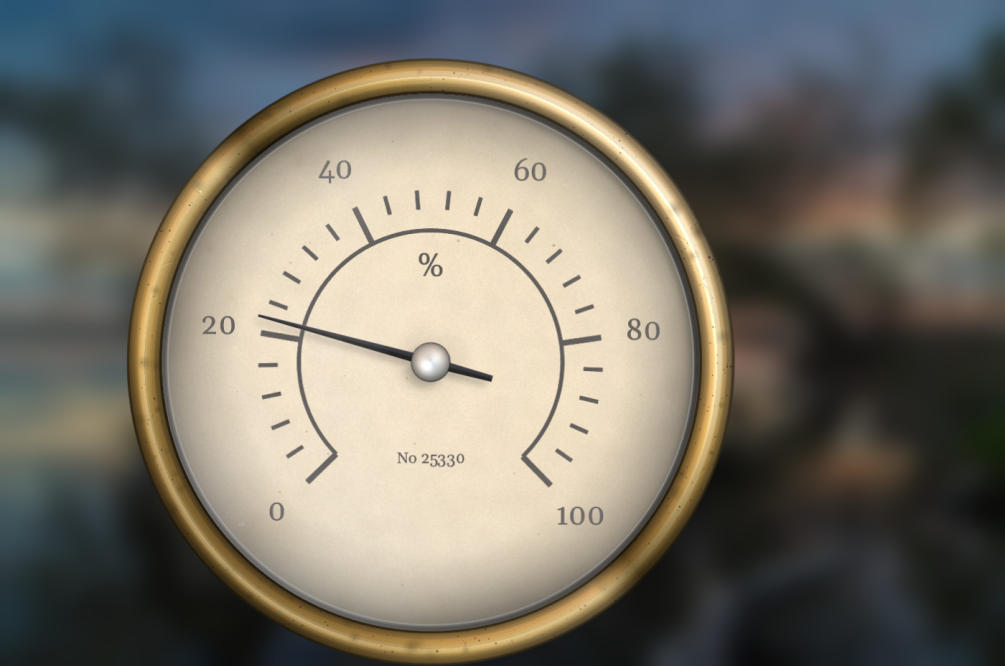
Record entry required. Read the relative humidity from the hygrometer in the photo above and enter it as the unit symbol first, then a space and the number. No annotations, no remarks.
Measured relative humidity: % 22
